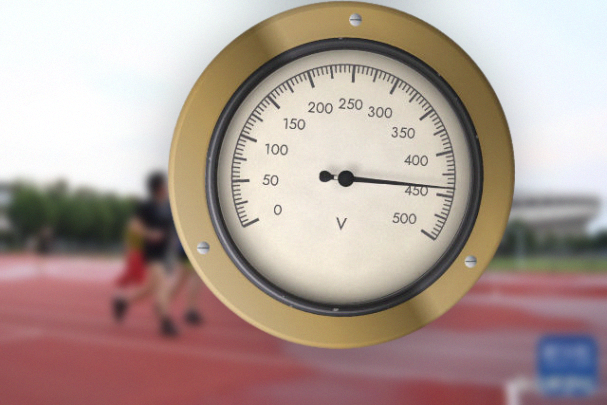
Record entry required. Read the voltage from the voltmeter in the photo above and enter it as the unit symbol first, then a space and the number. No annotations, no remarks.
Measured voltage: V 440
